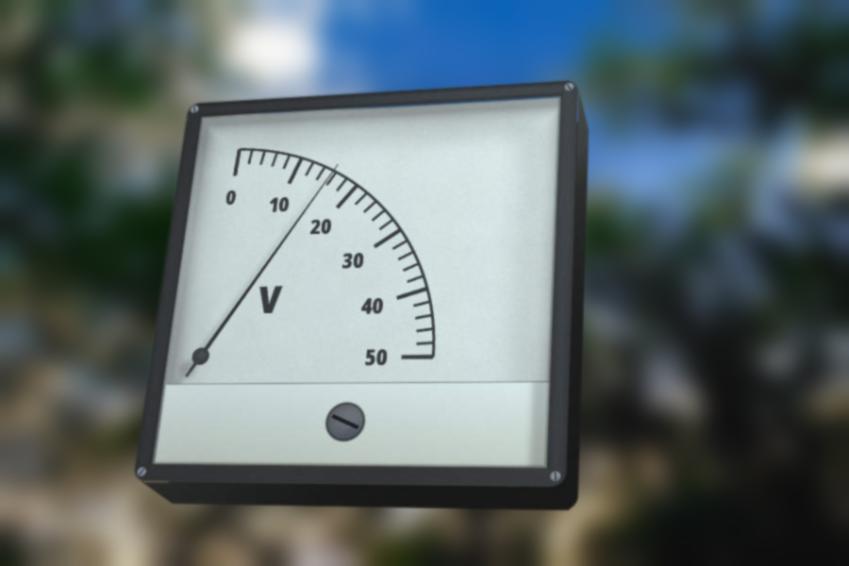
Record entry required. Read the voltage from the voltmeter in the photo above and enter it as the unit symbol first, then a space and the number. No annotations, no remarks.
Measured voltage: V 16
